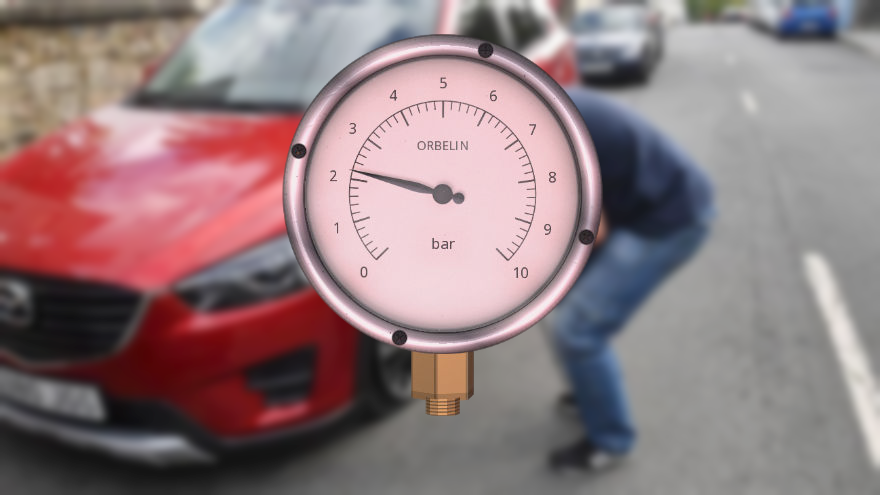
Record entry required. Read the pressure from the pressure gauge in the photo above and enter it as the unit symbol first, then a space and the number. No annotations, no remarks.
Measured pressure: bar 2.2
